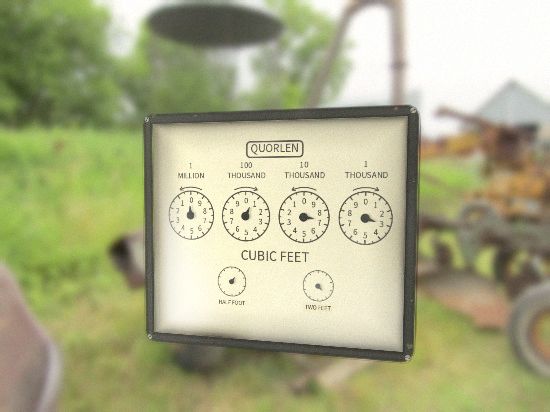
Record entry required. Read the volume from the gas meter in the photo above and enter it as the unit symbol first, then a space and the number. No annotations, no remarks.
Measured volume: ft³ 7300
